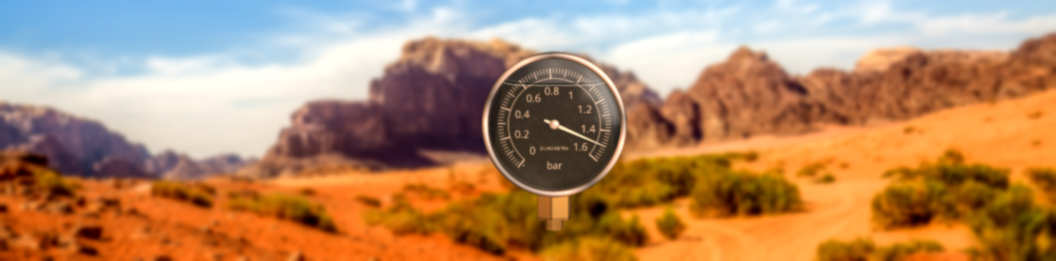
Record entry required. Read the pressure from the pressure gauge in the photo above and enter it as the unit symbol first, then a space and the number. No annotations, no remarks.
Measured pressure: bar 1.5
